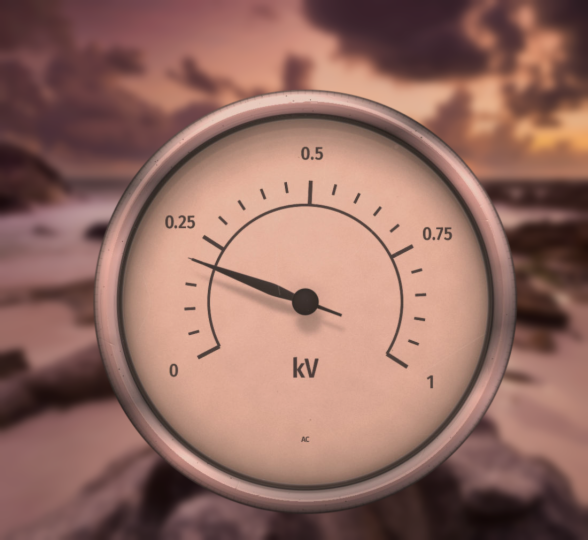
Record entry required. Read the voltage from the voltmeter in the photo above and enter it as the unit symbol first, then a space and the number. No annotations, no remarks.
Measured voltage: kV 0.2
